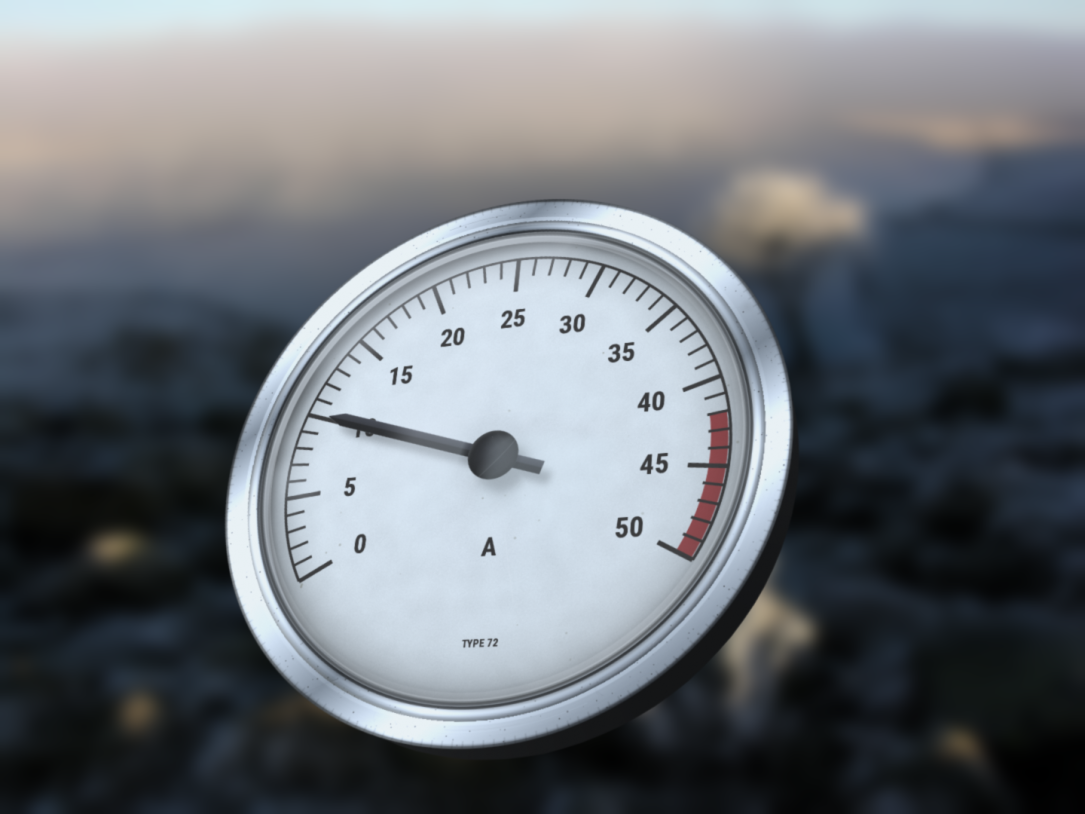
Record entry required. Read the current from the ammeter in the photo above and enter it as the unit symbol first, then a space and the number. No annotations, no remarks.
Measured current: A 10
